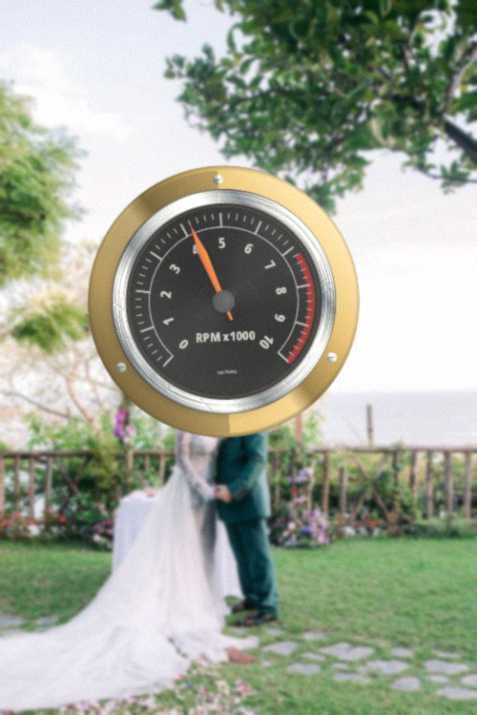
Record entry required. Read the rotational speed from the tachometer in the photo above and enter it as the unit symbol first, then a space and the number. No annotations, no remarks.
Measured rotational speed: rpm 4200
